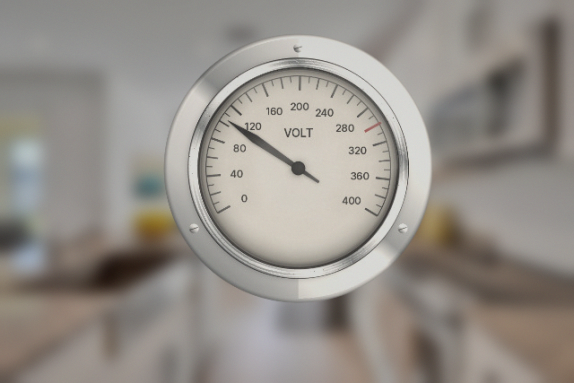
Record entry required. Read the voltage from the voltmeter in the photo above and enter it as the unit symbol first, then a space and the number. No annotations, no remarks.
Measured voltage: V 105
